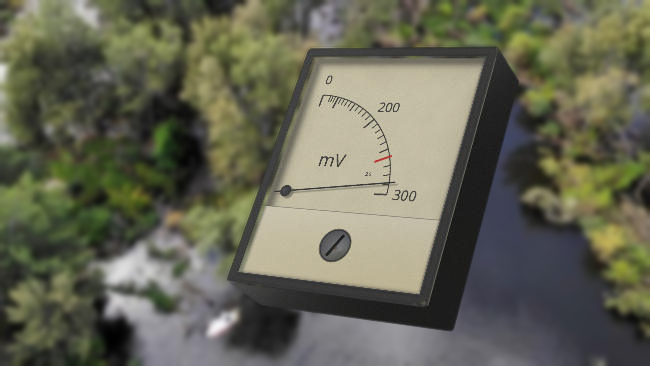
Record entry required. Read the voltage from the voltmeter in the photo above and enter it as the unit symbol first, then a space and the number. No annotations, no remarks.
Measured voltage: mV 290
